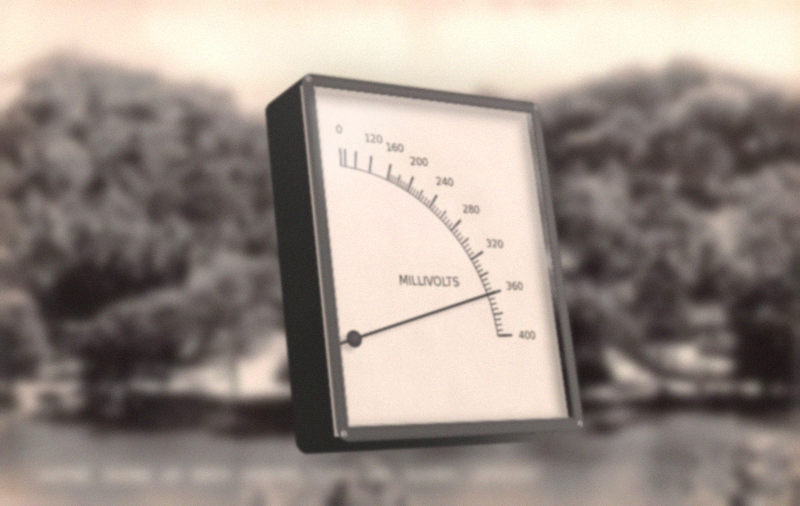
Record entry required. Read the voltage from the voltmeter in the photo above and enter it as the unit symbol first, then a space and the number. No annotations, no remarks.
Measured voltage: mV 360
